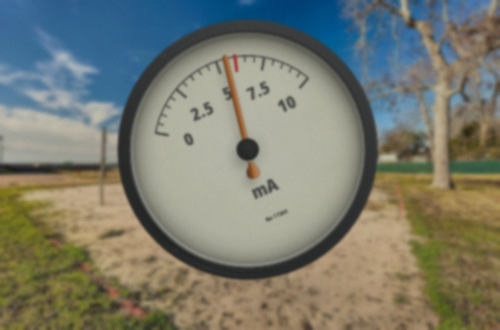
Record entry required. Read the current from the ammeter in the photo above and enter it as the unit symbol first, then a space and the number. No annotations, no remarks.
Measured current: mA 5.5
